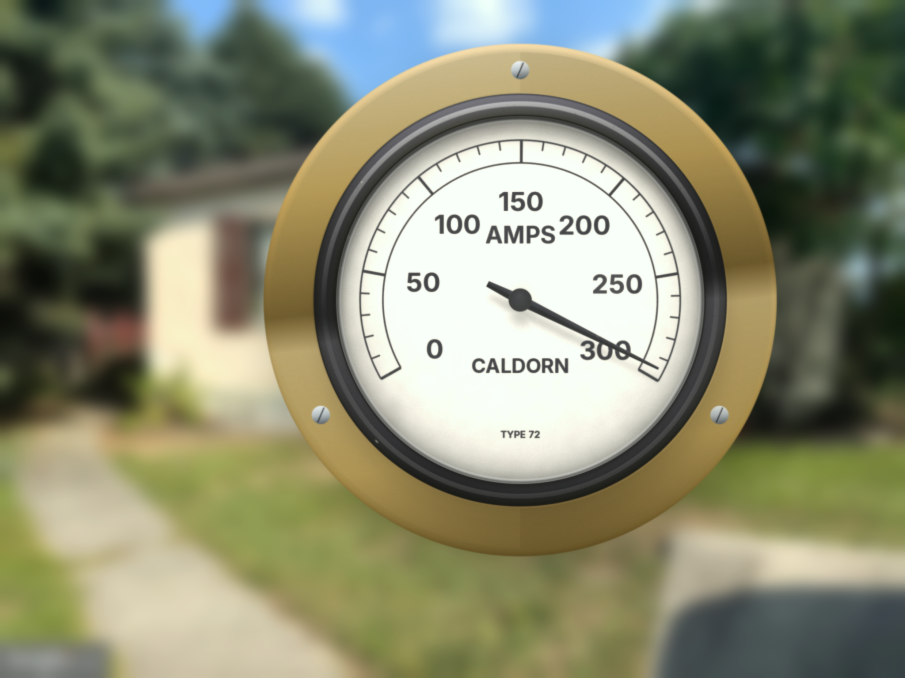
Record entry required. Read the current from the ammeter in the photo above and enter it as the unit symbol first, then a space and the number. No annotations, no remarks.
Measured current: A 295
